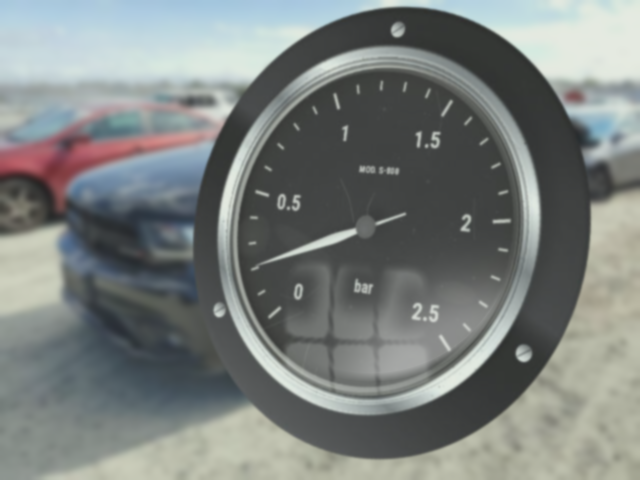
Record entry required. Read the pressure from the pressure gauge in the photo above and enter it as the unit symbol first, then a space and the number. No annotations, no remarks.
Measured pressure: bar 0.2
